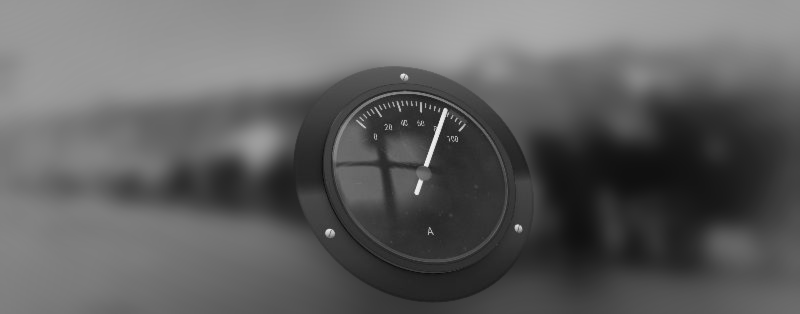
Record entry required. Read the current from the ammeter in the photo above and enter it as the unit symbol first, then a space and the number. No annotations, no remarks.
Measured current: A 80
